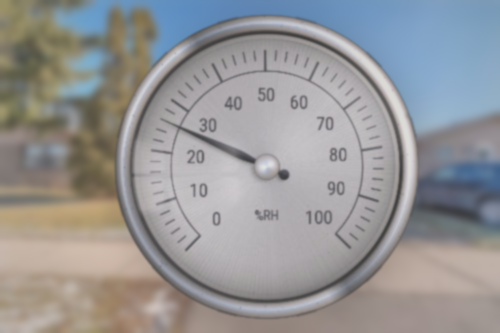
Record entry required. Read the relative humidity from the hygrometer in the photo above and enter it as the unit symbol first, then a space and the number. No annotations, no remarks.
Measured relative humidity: % 26
